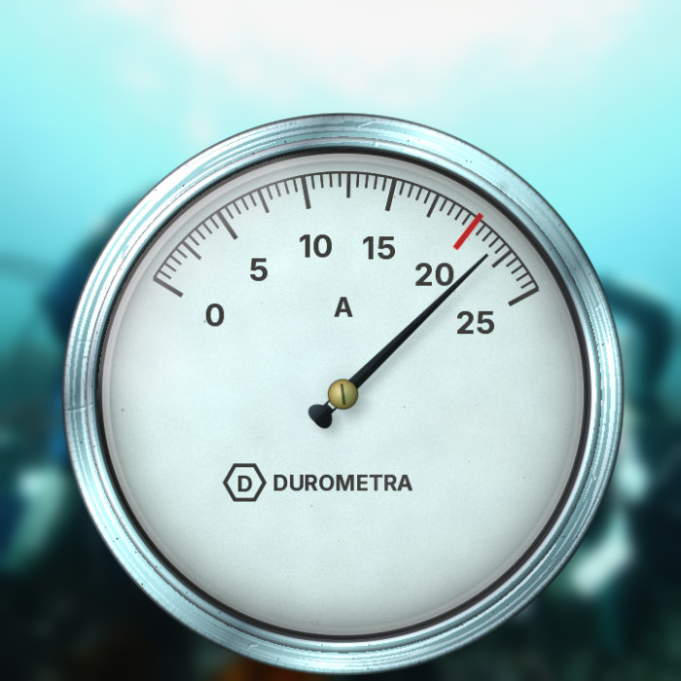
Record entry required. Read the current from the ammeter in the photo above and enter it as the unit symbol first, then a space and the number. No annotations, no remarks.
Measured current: A 21.75
